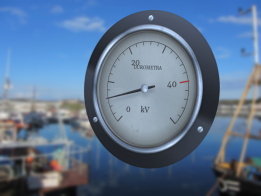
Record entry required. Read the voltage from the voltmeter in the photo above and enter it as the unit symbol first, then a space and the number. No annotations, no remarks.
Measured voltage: kV 6
